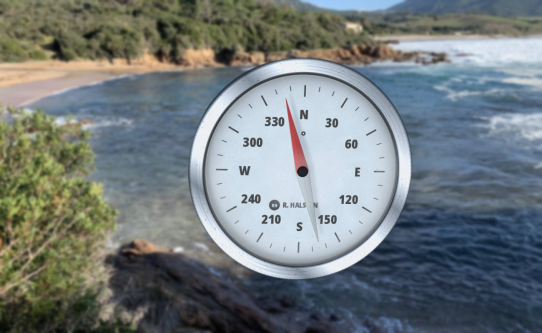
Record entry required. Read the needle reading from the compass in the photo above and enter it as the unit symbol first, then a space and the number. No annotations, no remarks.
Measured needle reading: ° 345
